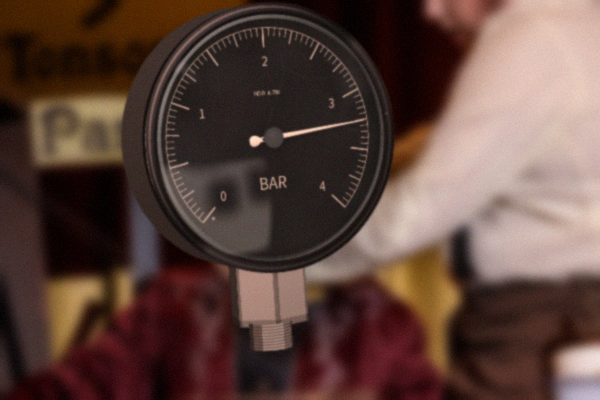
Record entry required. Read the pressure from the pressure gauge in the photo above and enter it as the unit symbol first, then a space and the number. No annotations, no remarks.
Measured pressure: bar 3.25
